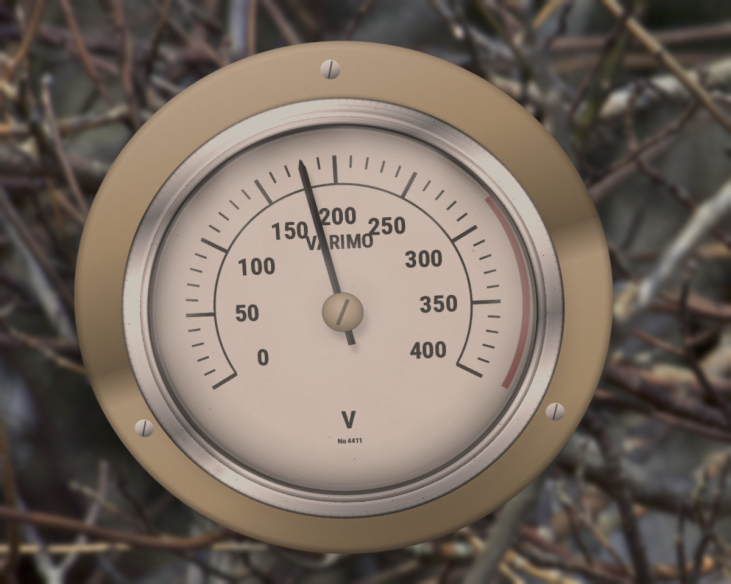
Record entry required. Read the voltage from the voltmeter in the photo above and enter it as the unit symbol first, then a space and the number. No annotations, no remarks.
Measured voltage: V 180
